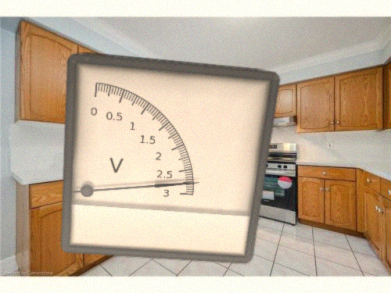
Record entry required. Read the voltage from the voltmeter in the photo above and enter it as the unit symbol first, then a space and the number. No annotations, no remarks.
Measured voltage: V 2.75
